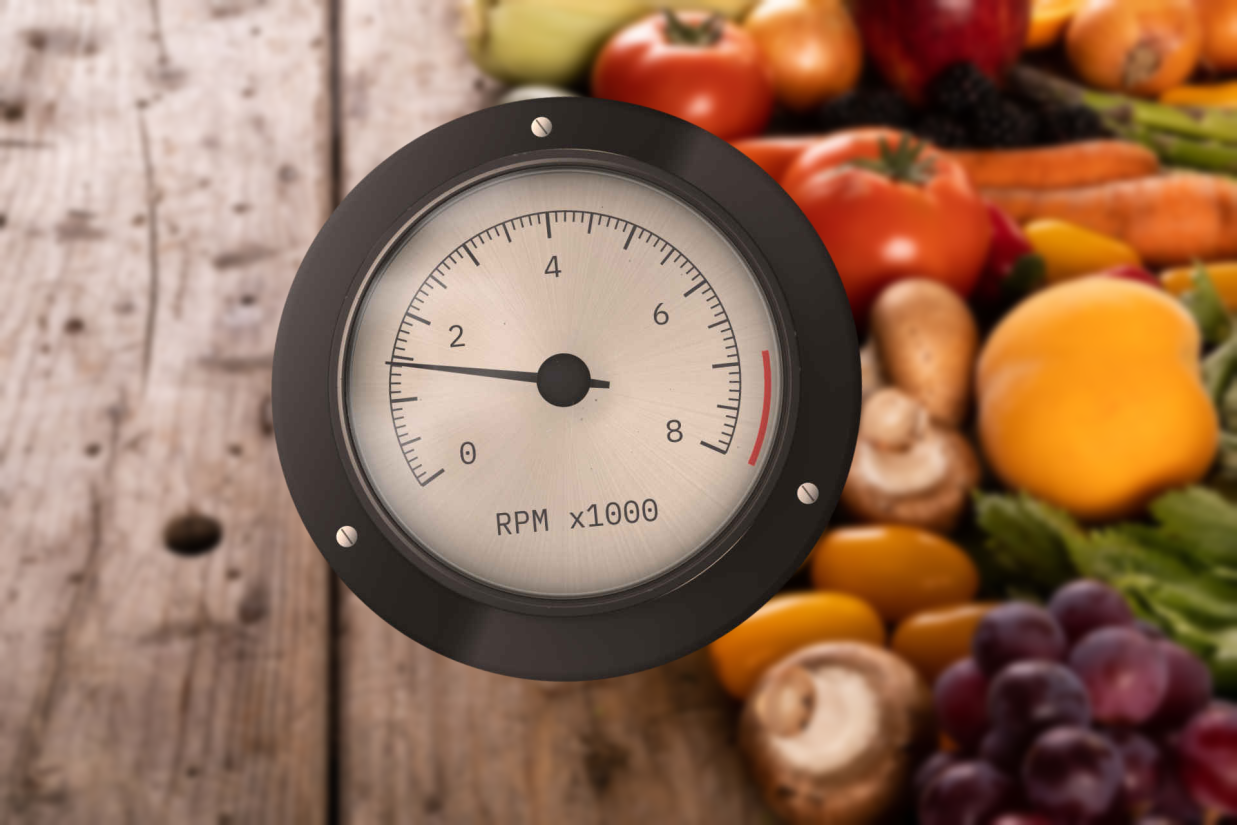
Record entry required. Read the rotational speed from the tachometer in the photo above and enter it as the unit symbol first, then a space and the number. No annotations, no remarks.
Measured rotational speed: rpm 1400
